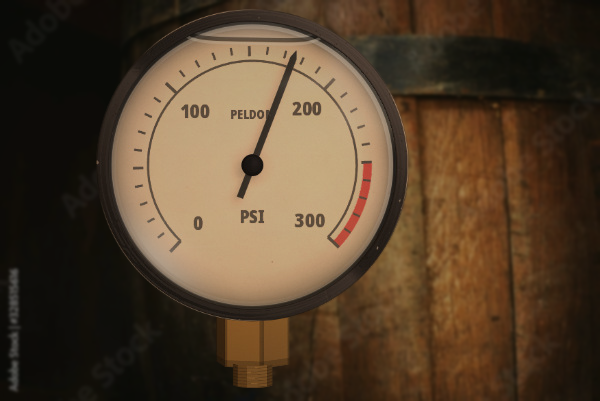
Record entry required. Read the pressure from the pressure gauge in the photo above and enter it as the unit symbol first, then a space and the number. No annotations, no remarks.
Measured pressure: psi 175
